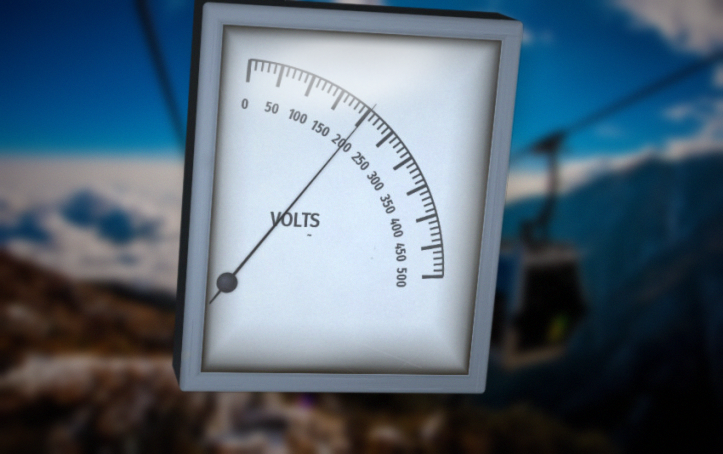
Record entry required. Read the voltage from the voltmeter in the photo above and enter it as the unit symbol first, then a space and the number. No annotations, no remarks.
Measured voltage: V 200
